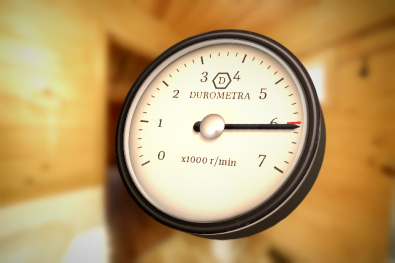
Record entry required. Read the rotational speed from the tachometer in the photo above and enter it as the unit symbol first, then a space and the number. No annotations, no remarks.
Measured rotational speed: rpm 6100
